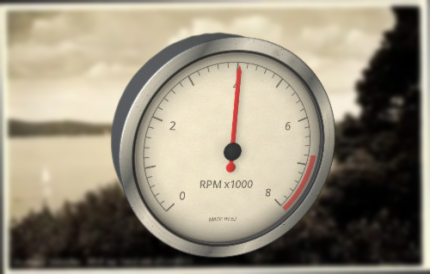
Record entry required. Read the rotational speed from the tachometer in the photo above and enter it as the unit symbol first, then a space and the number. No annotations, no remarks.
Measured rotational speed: rpm 4000
